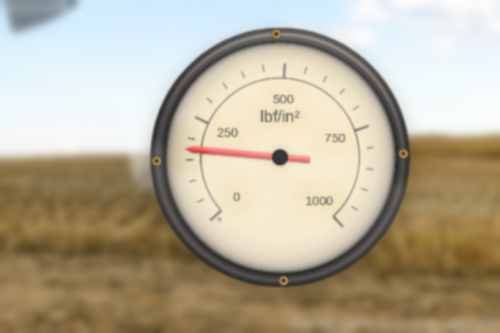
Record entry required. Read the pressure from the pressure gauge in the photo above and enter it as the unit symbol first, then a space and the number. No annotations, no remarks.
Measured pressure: psi 175
